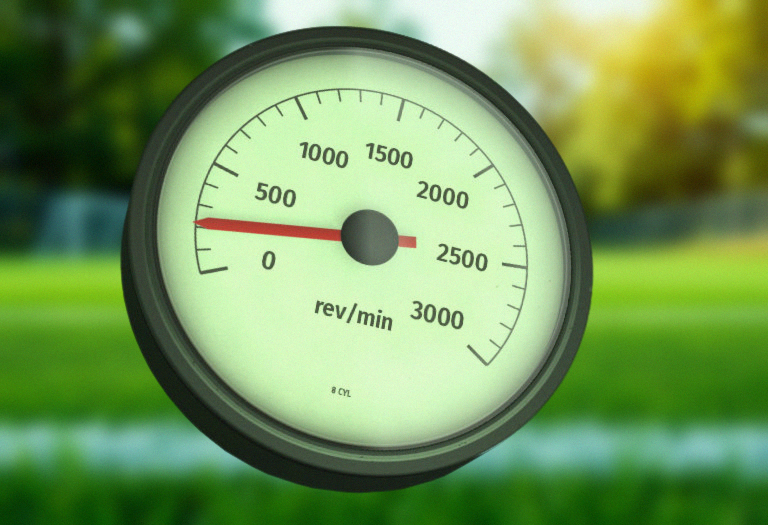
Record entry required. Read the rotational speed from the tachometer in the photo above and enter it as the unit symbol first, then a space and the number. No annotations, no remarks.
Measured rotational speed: rpm 200
